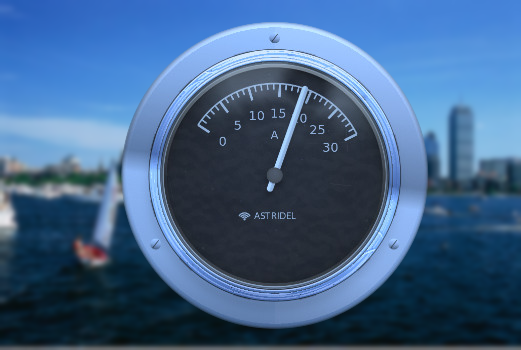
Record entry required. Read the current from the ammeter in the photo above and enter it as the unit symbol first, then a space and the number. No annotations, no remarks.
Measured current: A 19
